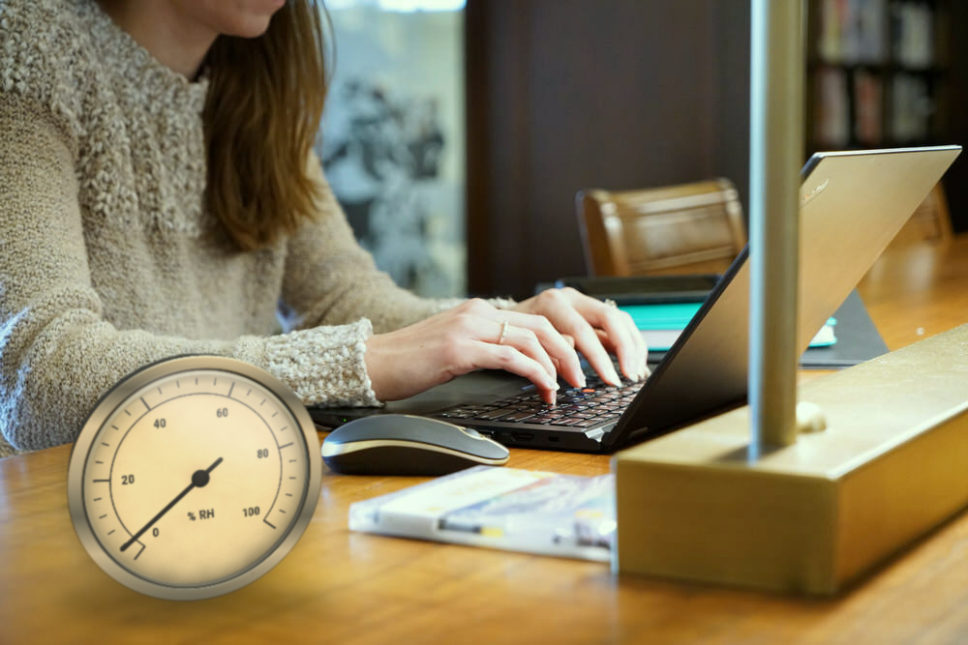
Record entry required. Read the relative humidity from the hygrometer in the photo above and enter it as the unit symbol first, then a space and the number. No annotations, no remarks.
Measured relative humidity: % 4
